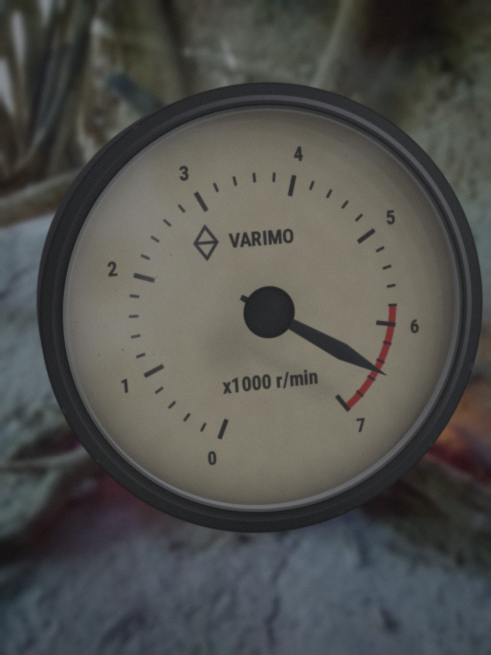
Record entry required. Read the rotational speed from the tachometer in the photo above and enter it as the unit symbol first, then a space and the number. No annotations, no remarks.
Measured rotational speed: rpm 6500
